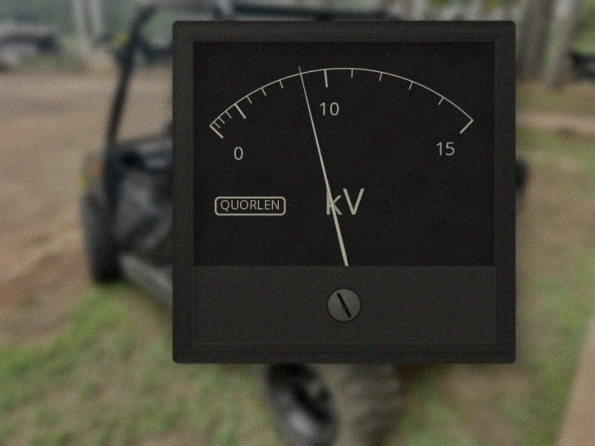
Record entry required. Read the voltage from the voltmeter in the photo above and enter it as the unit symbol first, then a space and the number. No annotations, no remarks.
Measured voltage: kV 9
